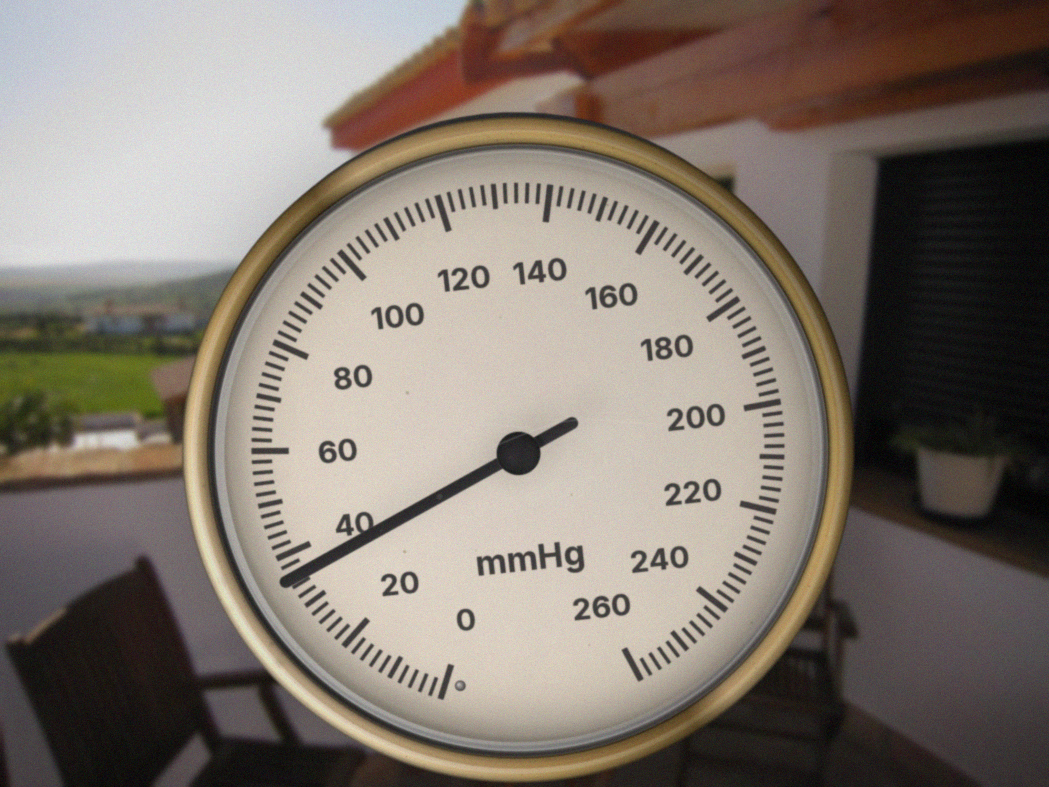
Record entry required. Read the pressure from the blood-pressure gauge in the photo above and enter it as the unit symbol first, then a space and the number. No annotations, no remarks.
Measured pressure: mmHg 36
